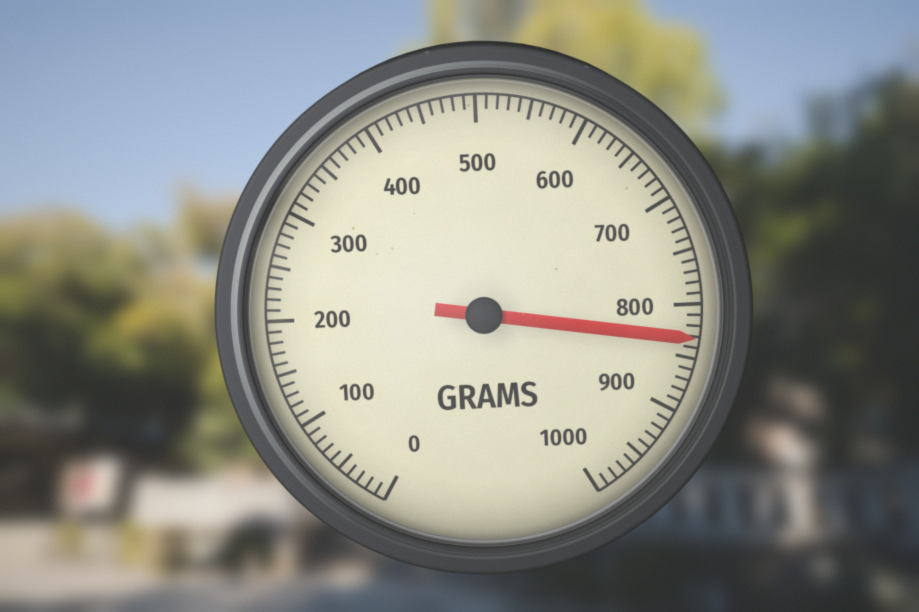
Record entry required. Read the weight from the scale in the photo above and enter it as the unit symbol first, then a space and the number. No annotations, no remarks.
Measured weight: g 830
